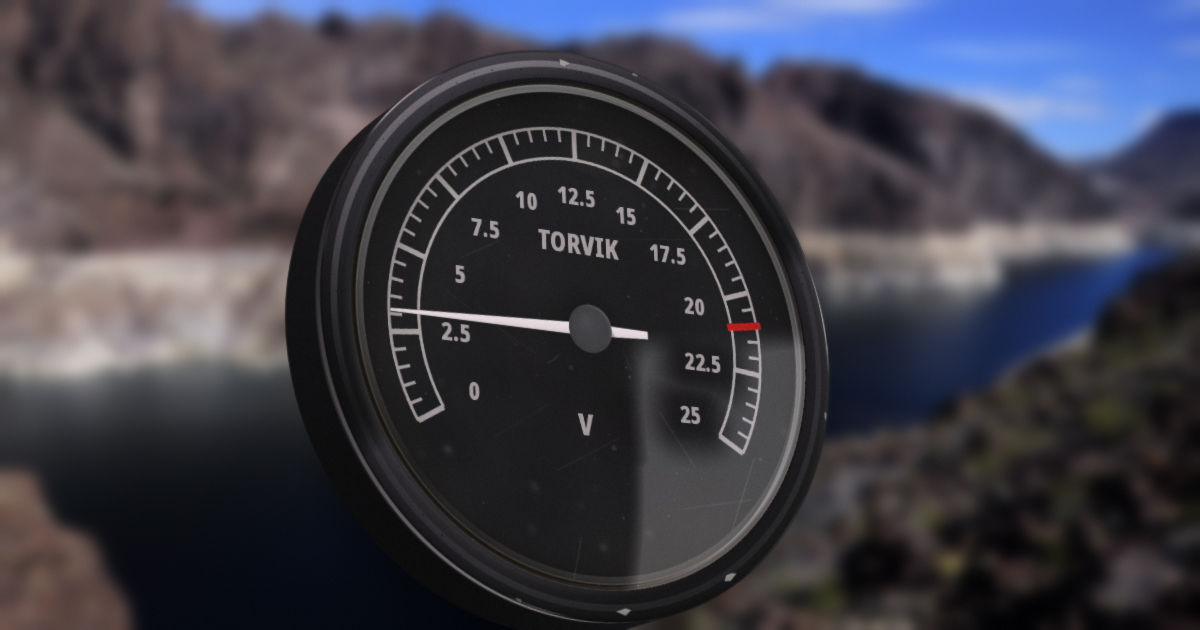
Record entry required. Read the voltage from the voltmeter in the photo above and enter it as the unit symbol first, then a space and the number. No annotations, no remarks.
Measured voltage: V 3
